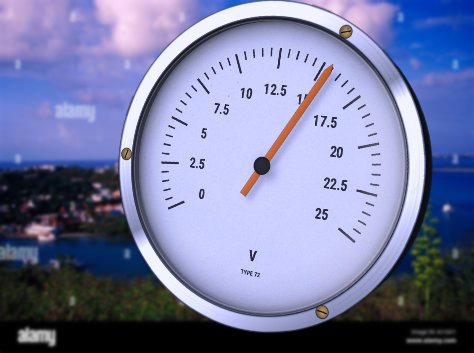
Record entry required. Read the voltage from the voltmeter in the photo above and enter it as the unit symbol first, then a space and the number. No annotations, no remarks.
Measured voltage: V 15.5
